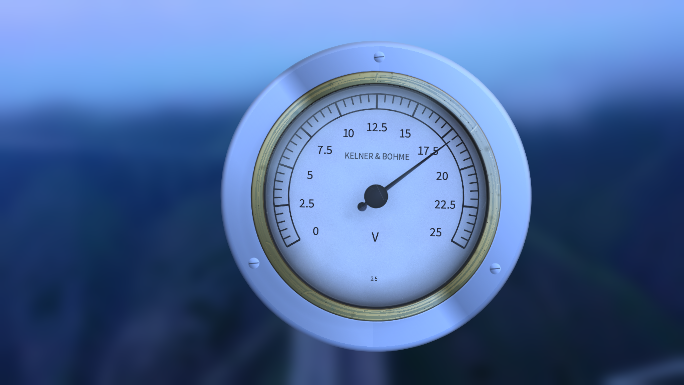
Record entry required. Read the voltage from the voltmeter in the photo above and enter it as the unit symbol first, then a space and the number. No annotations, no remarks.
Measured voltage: V 18
